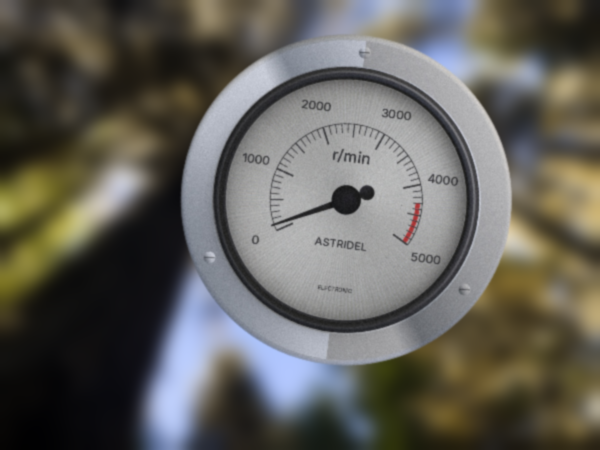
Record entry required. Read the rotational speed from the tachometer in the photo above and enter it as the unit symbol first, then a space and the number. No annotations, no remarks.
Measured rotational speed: rpm 100
